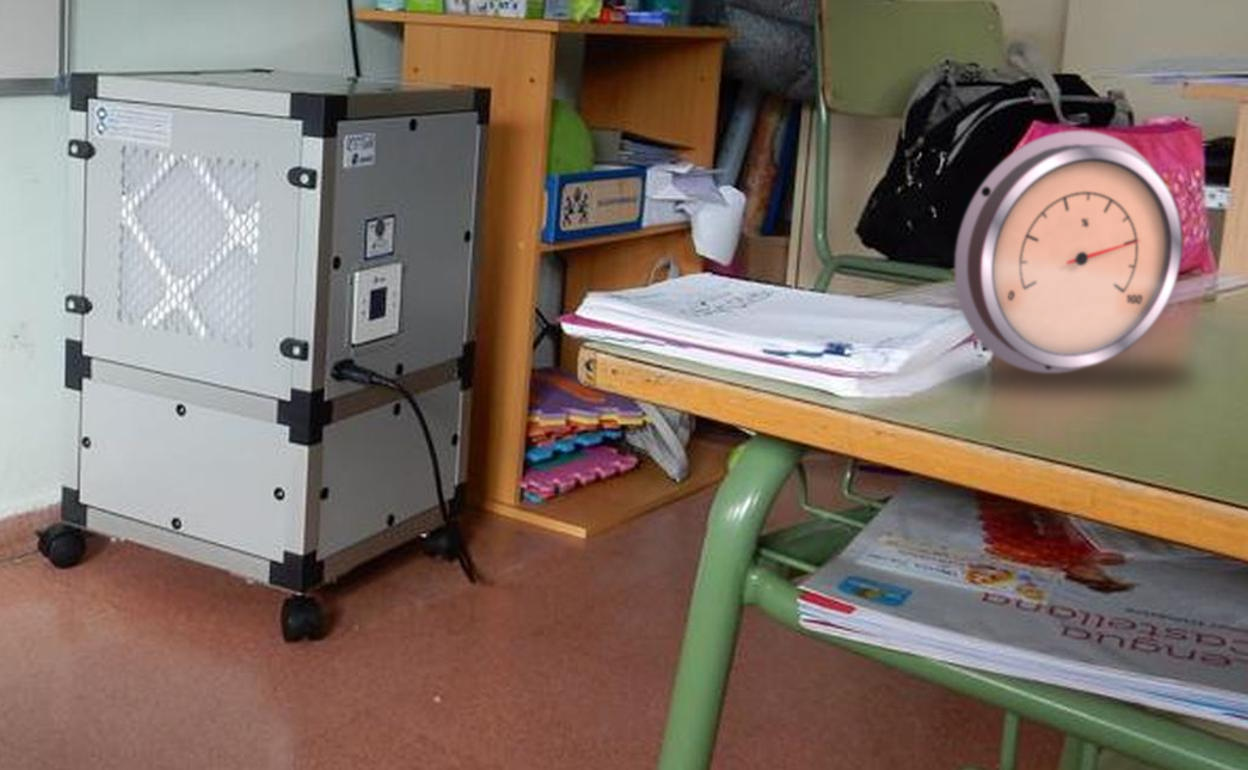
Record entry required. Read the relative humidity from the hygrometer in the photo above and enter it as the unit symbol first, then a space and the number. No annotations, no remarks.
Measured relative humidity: % 80
